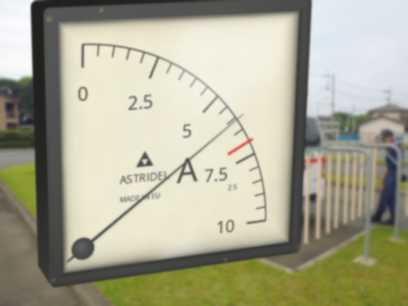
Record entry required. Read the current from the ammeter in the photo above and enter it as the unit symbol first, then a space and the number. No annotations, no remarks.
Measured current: A 6
